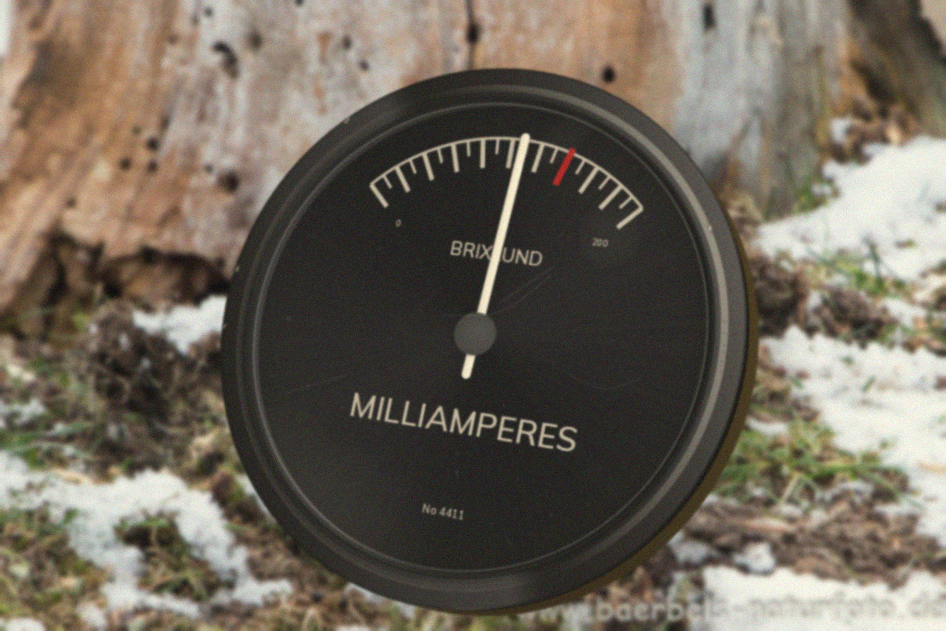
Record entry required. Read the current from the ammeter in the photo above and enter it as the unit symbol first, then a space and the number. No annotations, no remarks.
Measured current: mA 110
